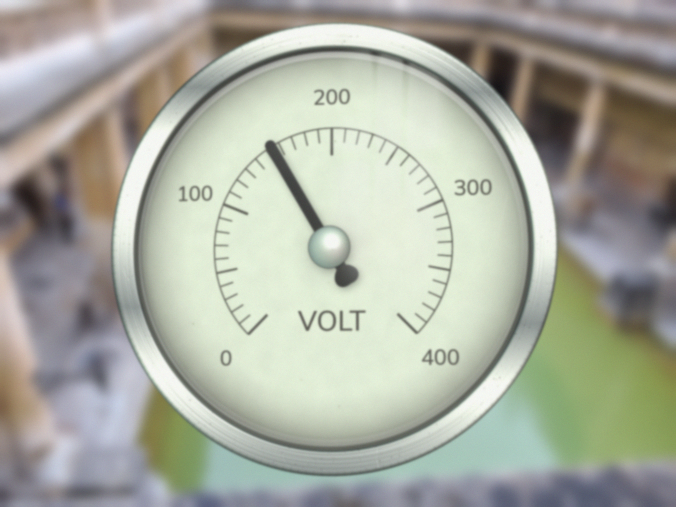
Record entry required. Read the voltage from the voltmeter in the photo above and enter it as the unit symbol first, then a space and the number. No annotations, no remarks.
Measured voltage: V 155
